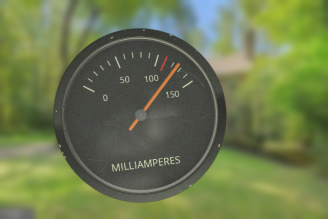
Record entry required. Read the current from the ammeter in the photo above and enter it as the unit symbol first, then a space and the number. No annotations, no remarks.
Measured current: mA 125
